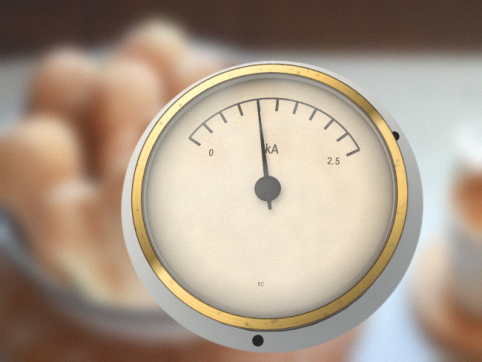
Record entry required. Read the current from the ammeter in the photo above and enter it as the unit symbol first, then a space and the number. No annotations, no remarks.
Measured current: kA 1
